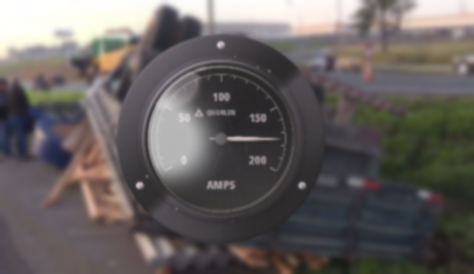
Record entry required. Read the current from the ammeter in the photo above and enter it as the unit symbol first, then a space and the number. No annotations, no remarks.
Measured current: A 175
